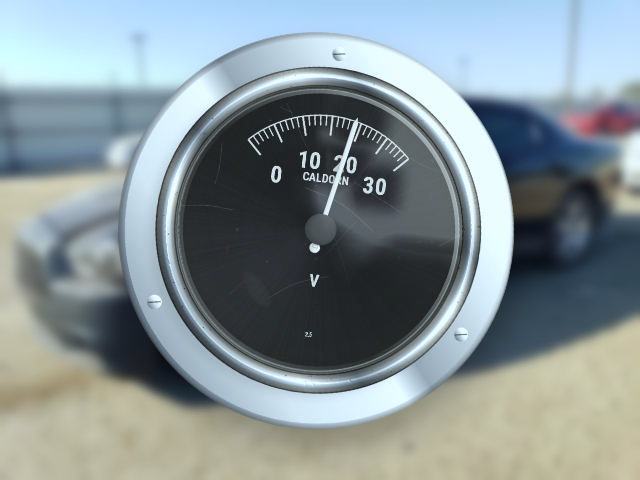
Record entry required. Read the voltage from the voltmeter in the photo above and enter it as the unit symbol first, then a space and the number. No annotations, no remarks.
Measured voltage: V 19
